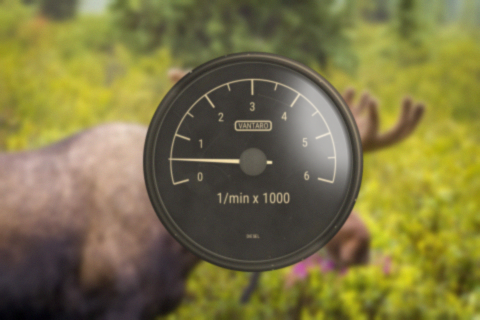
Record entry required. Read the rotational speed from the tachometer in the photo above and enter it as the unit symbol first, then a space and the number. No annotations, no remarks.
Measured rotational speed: rpm 500
